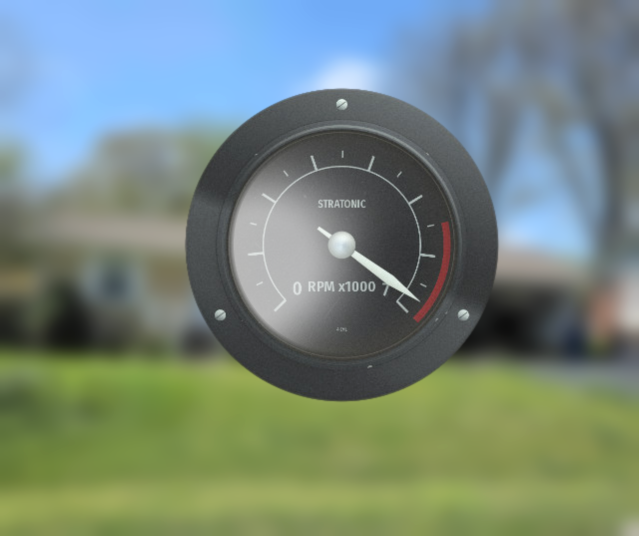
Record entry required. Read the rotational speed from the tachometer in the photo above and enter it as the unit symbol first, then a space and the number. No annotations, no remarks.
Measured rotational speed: rpm 6750
